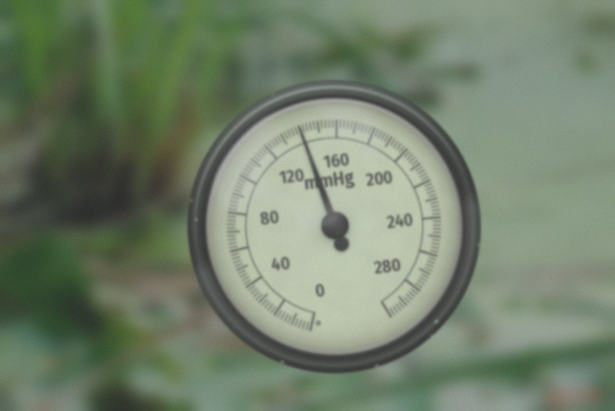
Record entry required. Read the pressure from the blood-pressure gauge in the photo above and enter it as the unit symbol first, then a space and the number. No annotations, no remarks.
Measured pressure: mmHg 140
